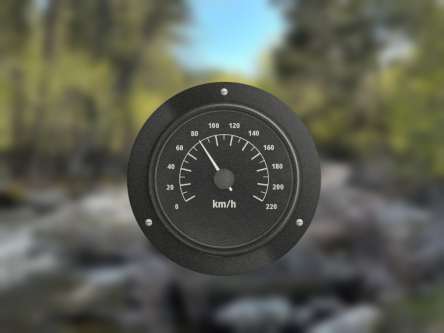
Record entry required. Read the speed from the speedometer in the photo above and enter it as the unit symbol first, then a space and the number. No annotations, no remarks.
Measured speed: km/h 80
